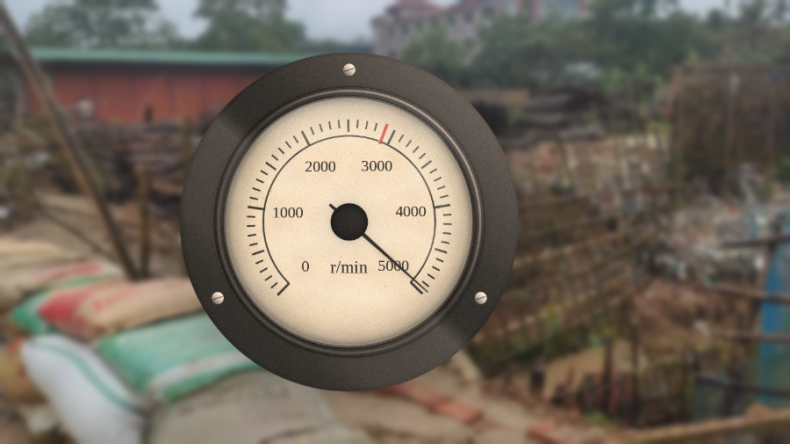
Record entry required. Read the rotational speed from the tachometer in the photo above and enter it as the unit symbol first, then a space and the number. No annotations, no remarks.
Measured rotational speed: rpm 4950
